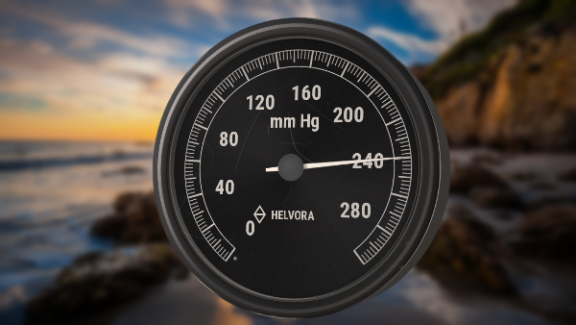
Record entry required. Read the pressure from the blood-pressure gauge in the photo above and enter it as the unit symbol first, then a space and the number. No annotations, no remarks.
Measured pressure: mmHg 240
